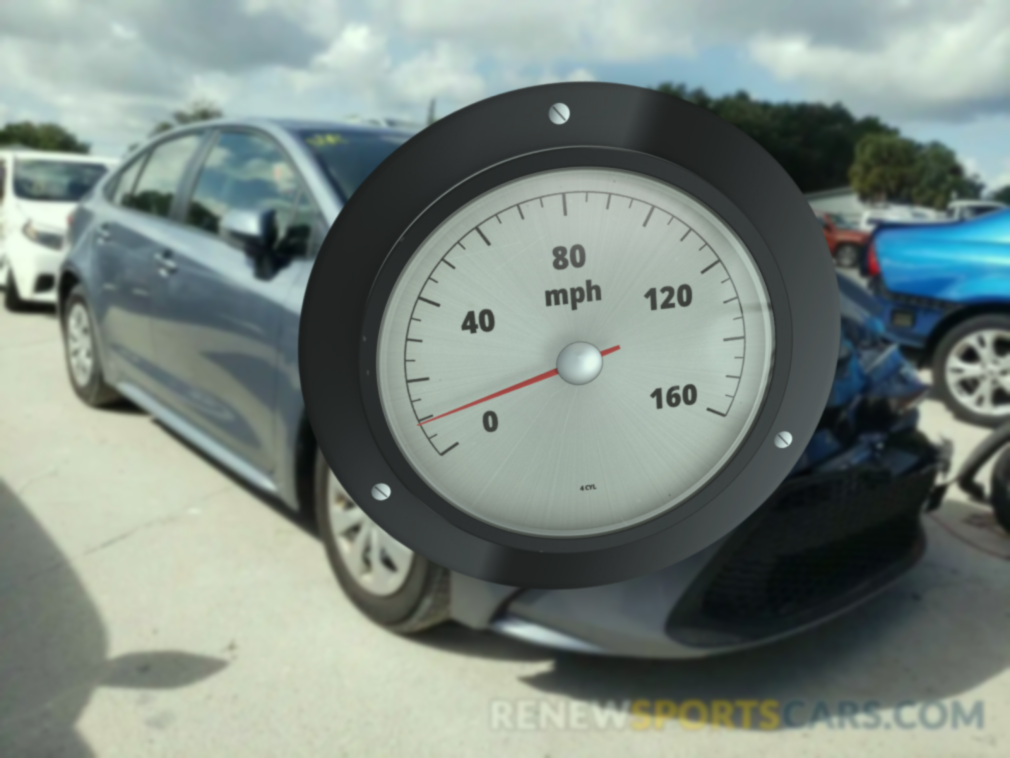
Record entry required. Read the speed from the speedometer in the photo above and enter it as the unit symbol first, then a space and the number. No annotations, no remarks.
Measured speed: mph 10
